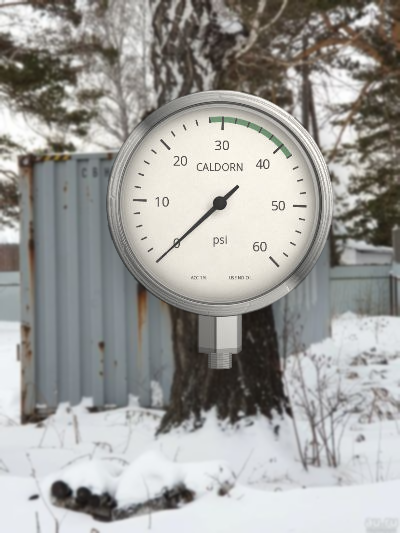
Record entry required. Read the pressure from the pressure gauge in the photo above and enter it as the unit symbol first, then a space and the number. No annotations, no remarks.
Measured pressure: psi 0
